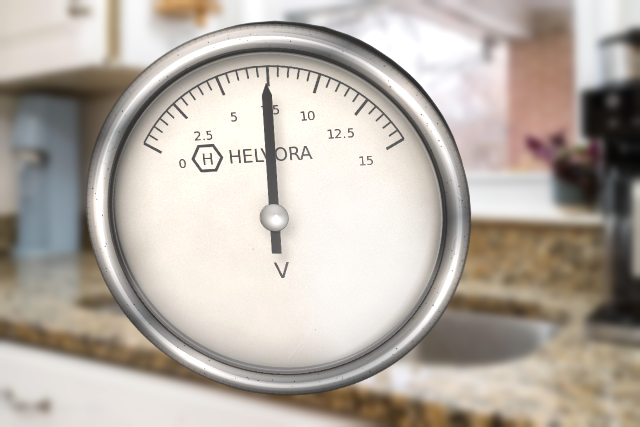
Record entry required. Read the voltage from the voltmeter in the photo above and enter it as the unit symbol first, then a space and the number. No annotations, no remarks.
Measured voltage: V 7.5
